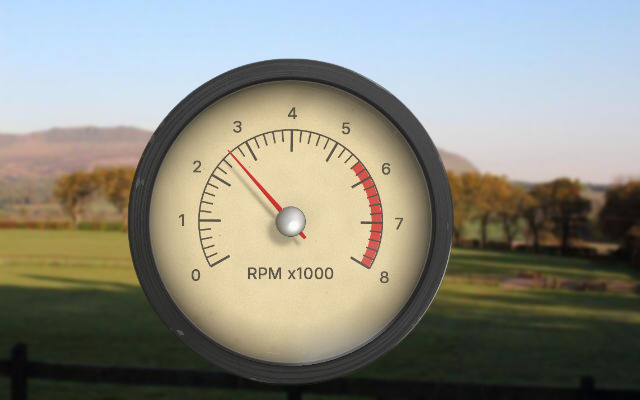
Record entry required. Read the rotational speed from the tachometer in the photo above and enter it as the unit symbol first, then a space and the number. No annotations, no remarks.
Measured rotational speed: rpm 2600
